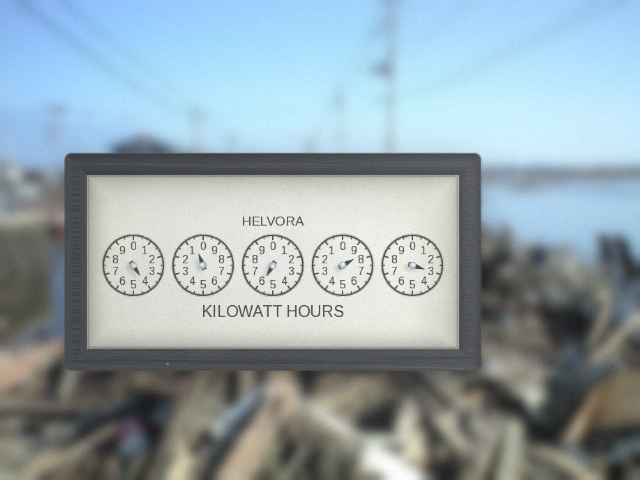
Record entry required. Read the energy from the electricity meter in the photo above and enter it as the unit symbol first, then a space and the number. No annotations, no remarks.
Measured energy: kWh 40583
